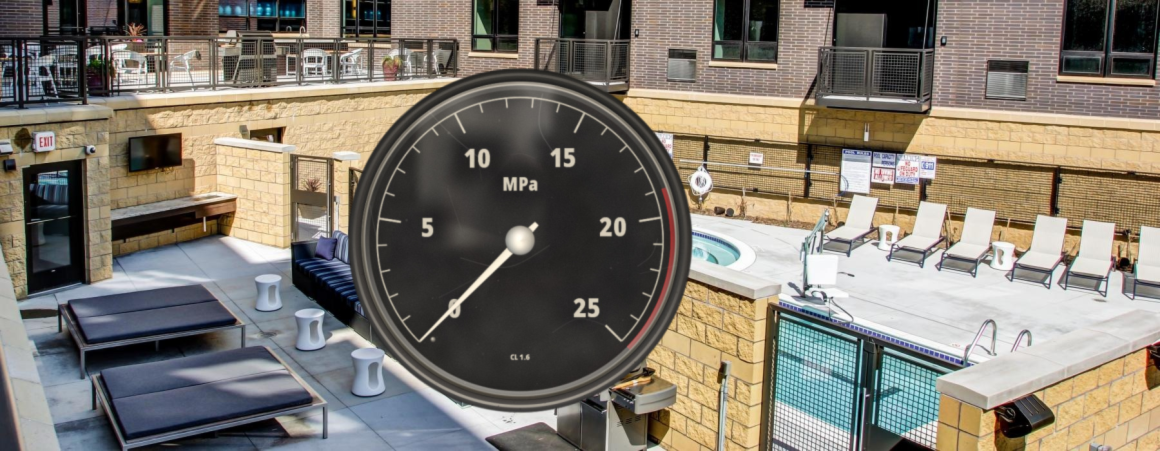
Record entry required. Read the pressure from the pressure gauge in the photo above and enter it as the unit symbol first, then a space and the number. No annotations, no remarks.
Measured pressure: MPa 0
